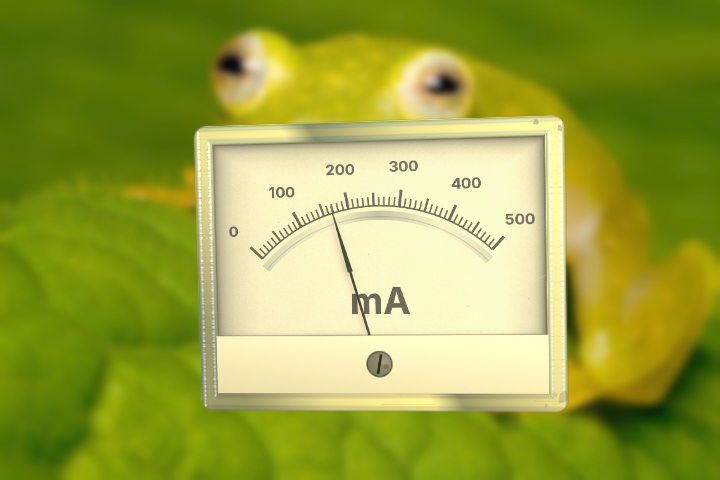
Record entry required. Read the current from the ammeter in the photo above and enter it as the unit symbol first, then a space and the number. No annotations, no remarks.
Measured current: mA 170
